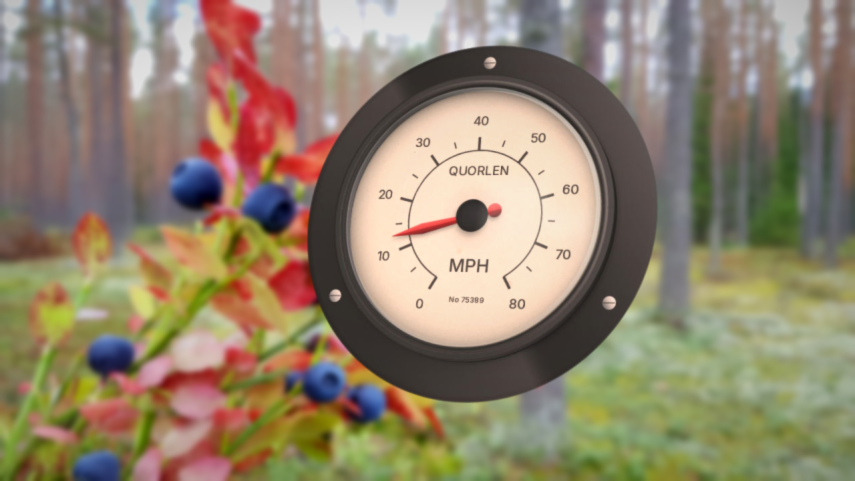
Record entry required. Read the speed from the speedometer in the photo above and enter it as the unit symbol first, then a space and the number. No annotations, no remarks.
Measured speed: mph 12.5
